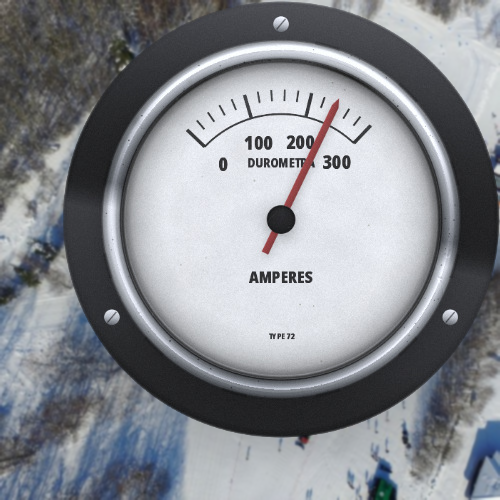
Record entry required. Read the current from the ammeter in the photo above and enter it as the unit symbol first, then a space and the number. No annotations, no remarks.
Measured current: A 240
